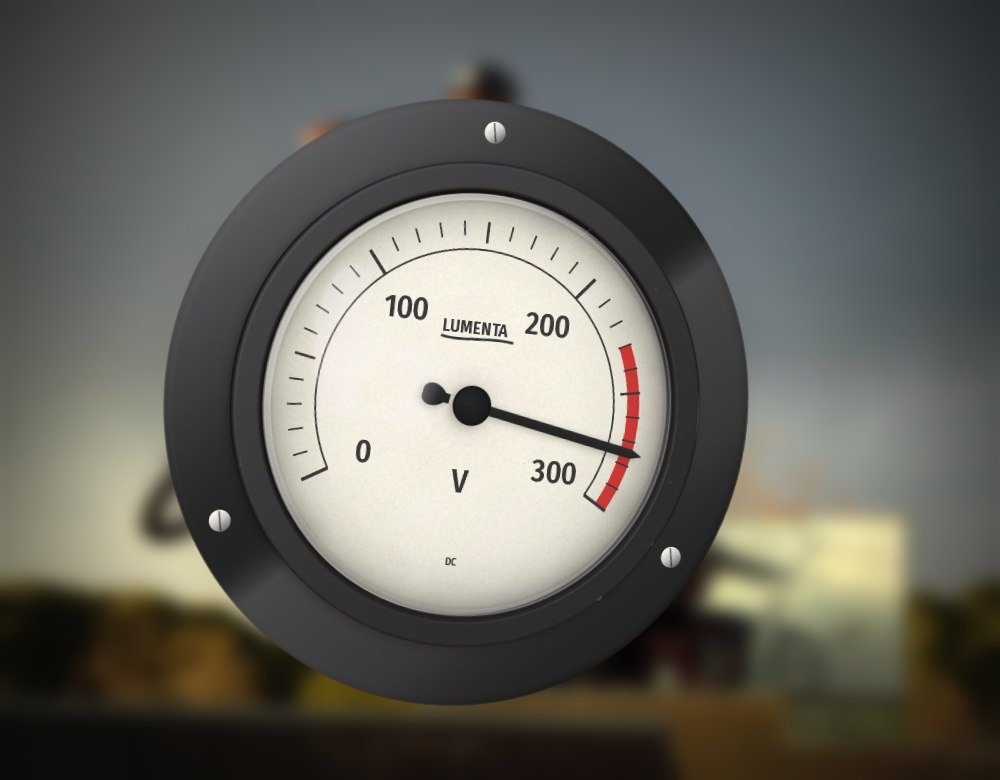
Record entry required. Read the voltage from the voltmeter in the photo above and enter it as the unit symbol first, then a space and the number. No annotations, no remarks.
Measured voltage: V 275
